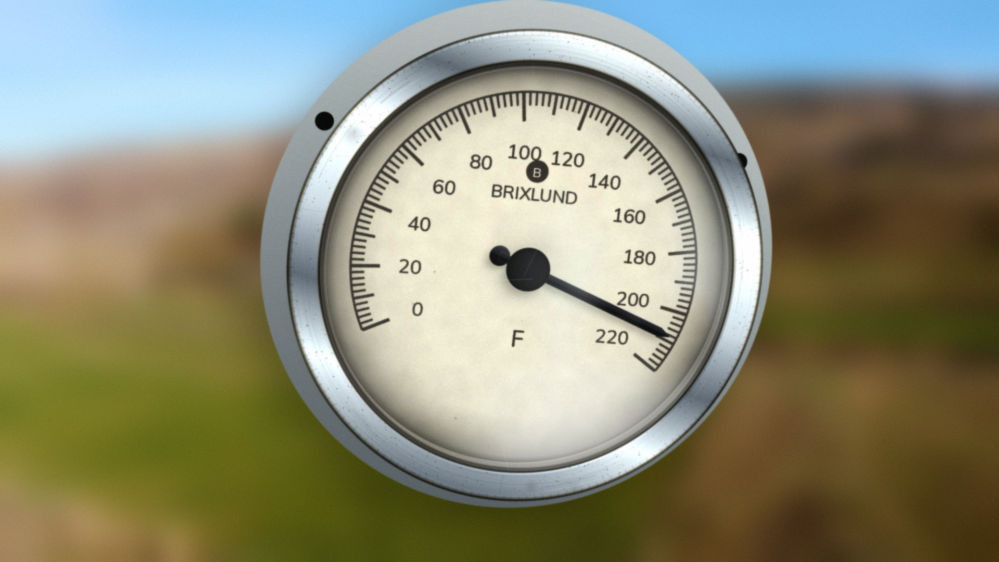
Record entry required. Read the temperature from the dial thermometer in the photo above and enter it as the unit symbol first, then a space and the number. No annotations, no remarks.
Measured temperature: °F 208
